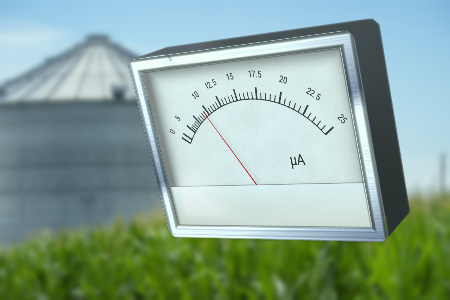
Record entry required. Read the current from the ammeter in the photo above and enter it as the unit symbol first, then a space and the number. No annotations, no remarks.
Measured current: µA 10
